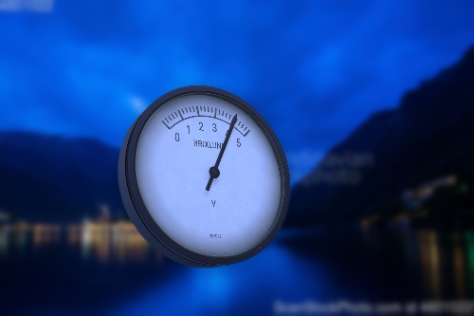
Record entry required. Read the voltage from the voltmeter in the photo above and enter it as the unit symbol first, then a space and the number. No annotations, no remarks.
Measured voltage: V 4
